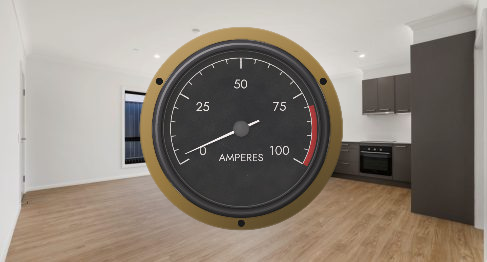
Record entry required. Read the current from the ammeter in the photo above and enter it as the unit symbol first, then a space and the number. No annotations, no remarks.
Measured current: A 2.5
